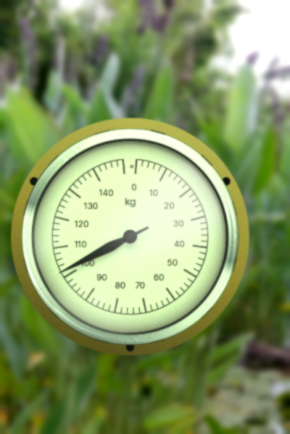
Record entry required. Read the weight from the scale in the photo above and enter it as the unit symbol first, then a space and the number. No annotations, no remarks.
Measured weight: kg 102
